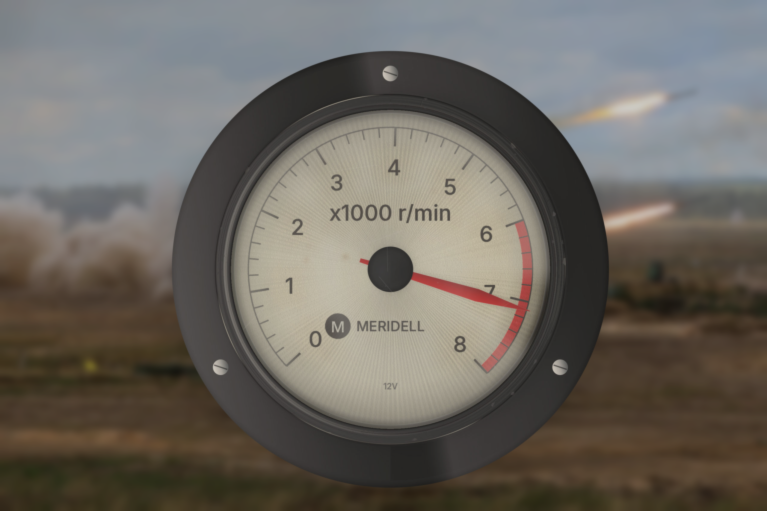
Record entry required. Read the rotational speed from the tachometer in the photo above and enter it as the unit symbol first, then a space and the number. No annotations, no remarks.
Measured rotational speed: rpm 7100
